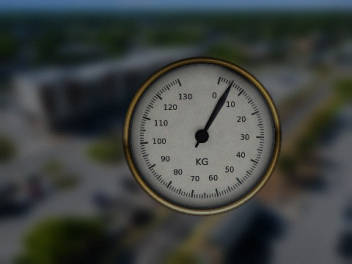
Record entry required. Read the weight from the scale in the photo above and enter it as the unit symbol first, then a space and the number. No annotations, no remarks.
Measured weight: kg 5
